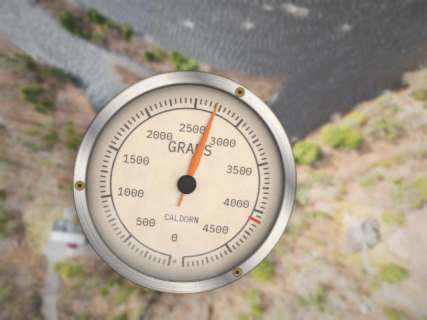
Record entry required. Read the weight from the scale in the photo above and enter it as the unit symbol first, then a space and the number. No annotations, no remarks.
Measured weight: g 2700
